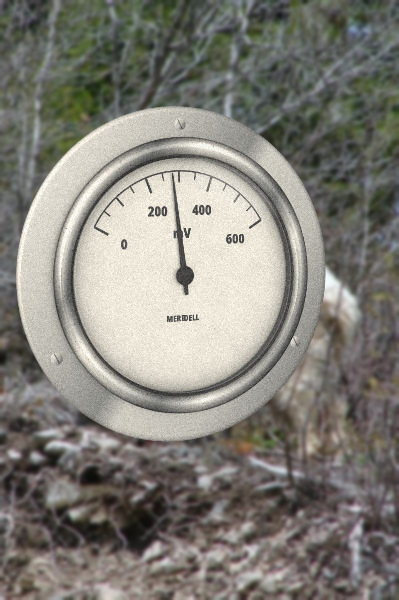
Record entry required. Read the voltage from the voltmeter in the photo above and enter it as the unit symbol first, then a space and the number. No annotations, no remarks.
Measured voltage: mV 275
